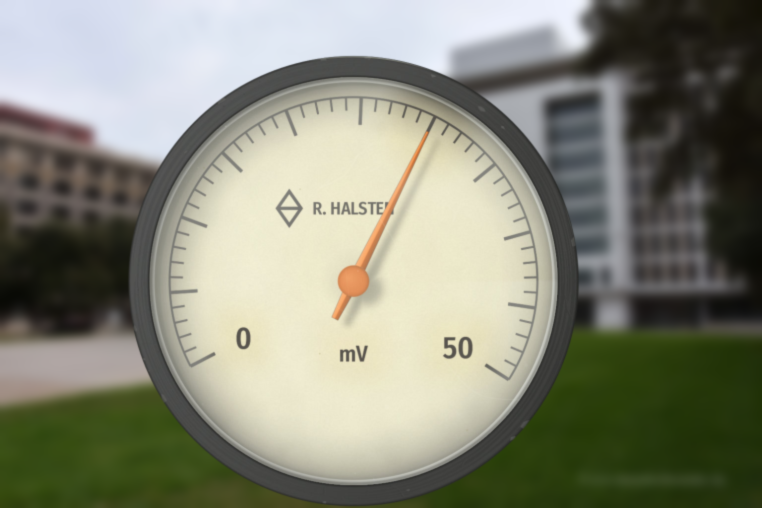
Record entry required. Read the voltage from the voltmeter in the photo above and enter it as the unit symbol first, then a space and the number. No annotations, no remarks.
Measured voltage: mV 30
